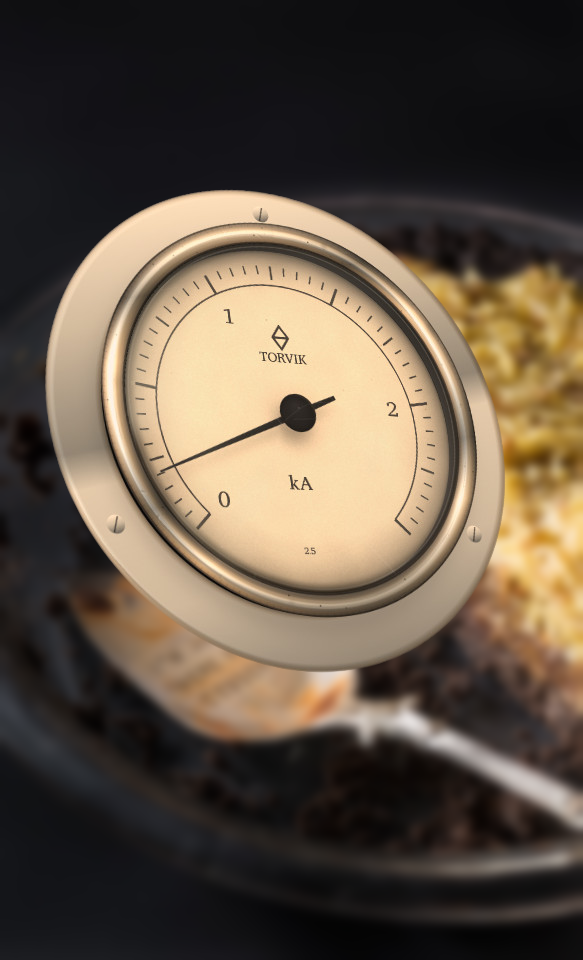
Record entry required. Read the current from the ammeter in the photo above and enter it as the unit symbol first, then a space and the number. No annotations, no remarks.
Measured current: kA 0.2
